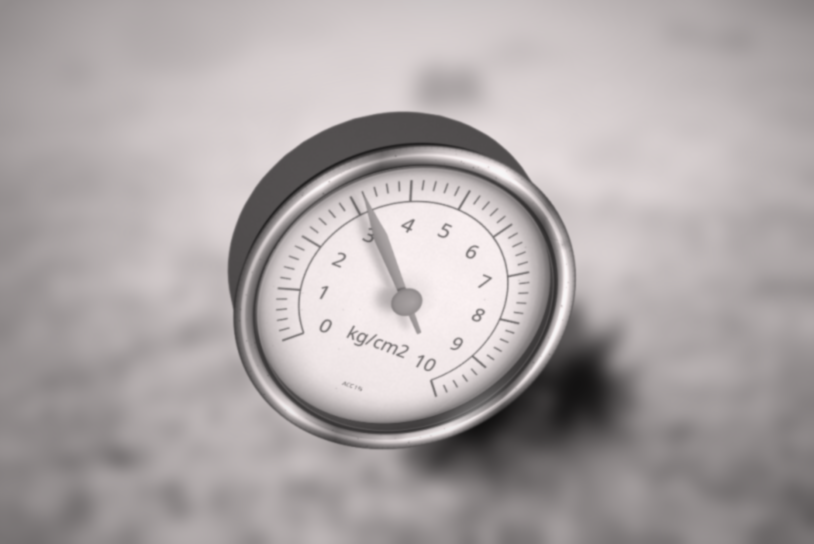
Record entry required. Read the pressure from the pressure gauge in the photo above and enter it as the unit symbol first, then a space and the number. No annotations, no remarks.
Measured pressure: kg/cm² 3.2
